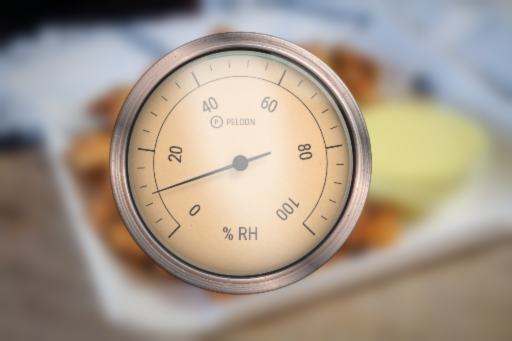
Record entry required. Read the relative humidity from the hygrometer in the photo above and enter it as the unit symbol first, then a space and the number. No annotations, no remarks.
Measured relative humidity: % 10
